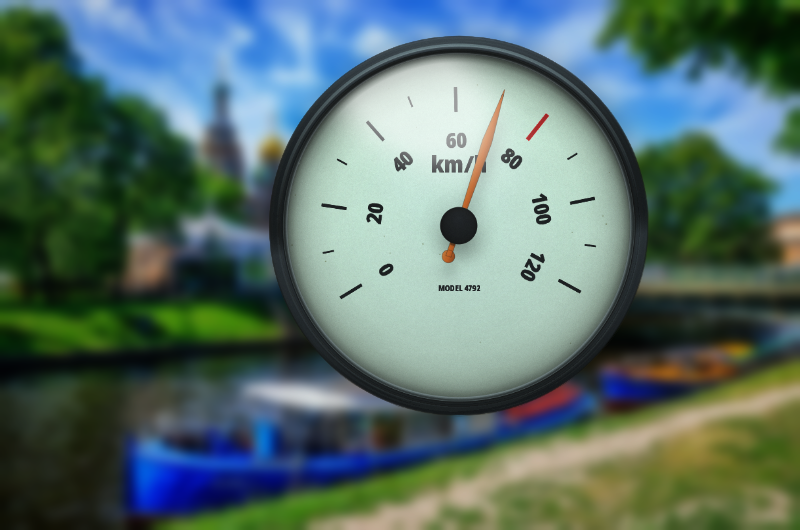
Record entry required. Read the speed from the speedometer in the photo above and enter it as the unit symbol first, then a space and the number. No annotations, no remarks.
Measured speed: km/h 70
